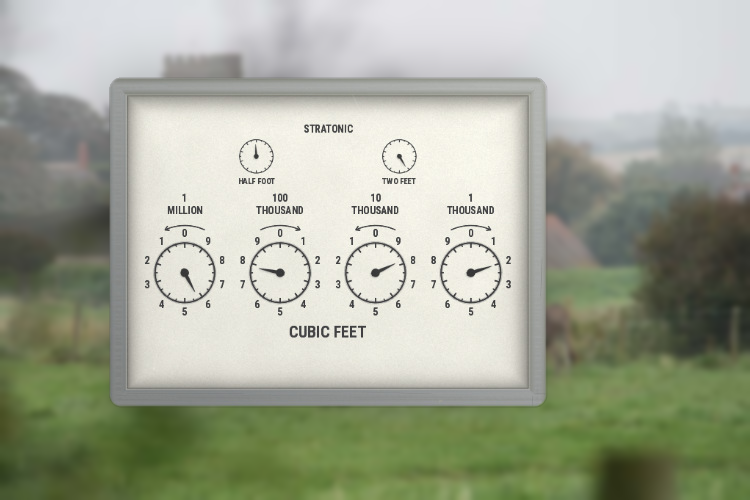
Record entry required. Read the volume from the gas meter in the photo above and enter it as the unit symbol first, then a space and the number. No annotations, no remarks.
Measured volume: ft³ 578200
